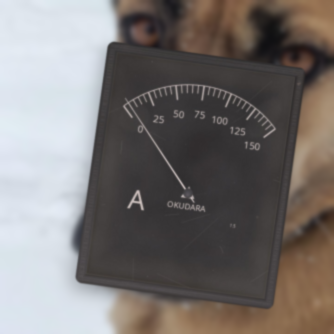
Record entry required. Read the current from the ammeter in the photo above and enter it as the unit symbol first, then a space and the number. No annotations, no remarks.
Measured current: A 5
